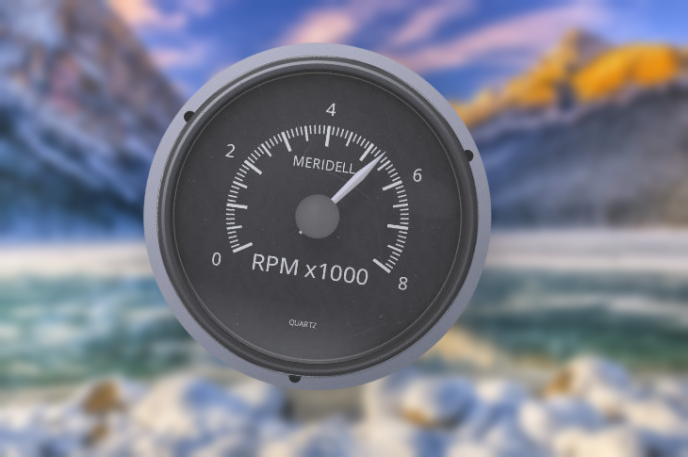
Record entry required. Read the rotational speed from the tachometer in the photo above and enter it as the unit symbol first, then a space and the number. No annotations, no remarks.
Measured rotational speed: rpm 5300
